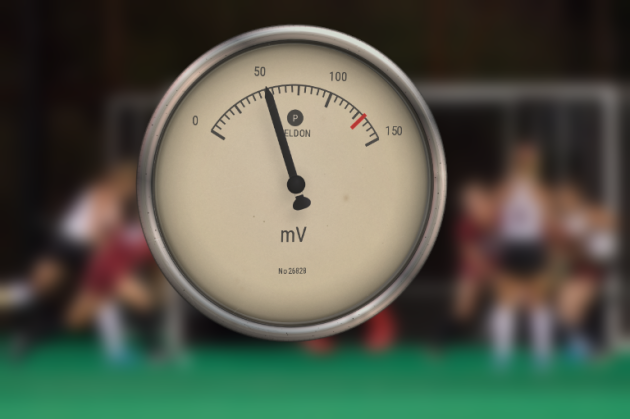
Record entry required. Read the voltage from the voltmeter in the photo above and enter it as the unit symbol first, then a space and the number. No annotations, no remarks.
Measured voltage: mV 50
